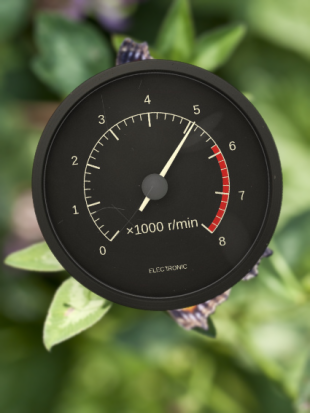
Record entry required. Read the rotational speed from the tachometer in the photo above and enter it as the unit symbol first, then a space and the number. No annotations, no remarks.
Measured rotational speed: rpm 5100
